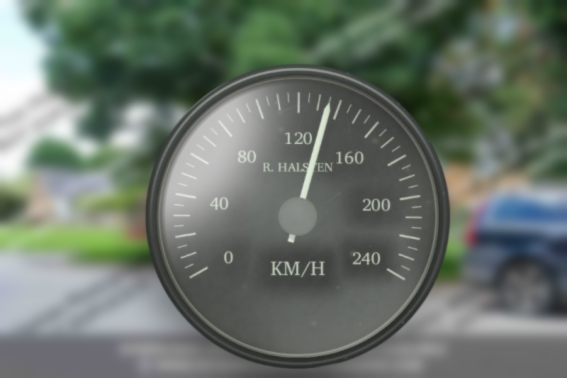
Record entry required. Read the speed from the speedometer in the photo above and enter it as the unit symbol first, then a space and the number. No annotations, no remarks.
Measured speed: km/h 135
